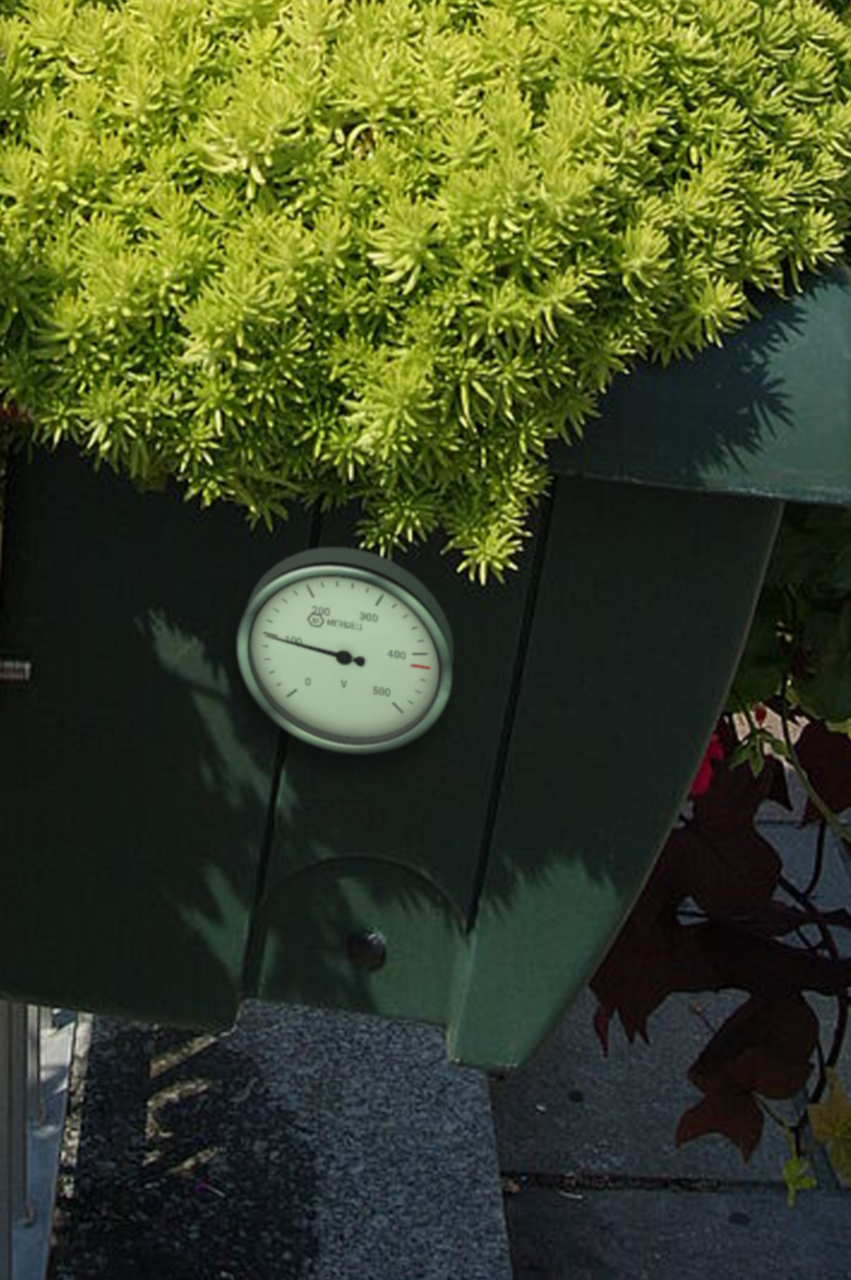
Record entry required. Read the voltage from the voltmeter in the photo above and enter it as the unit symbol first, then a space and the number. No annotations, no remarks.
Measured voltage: V 100
